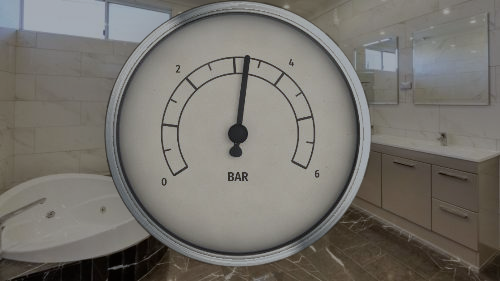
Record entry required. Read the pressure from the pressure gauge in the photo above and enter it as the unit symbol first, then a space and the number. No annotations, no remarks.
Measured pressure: bar 3.25
